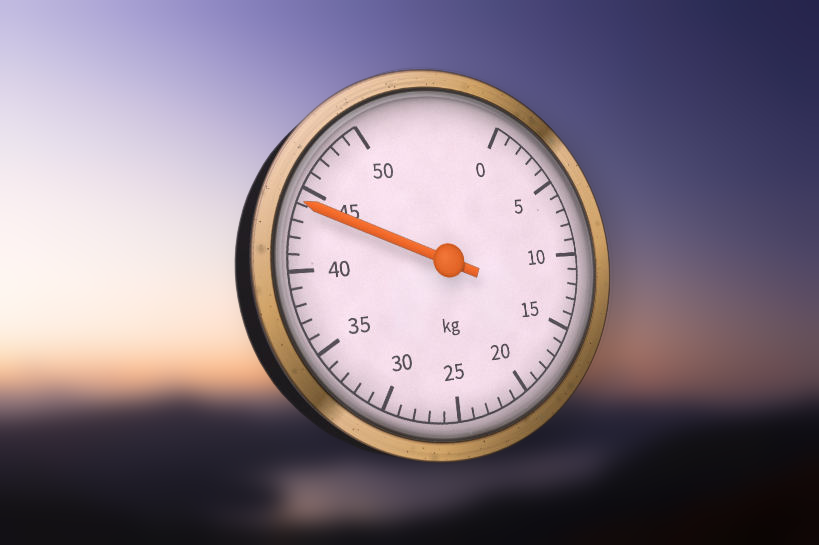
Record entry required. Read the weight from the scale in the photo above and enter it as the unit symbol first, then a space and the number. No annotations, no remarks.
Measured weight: kg 44
